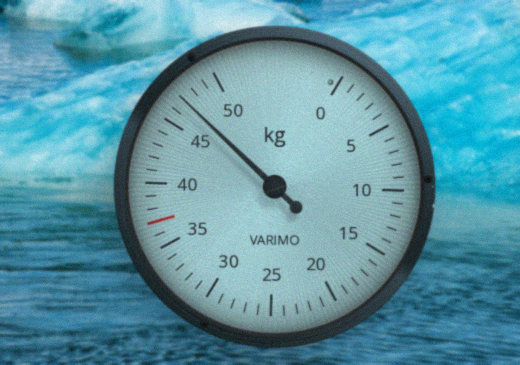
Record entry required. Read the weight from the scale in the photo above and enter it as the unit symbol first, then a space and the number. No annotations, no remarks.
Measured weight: kg 47
